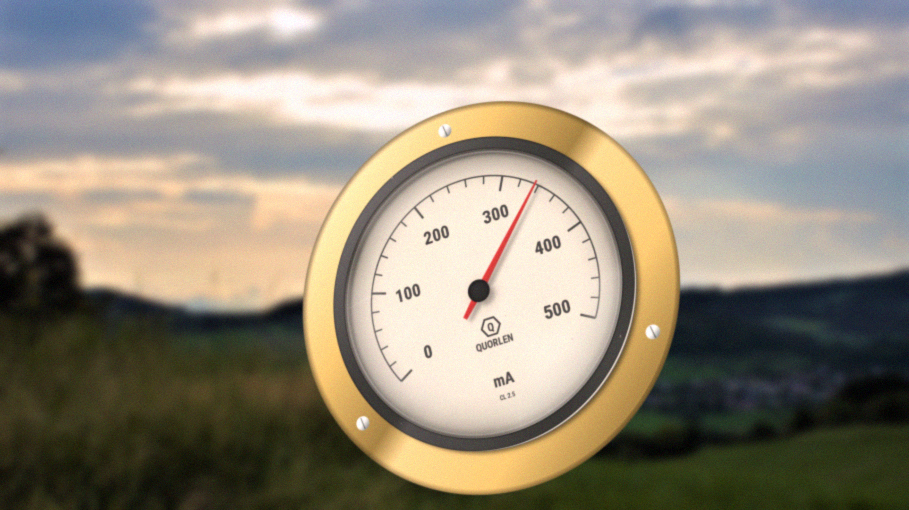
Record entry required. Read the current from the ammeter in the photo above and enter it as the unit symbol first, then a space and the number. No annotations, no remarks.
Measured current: mA 340
